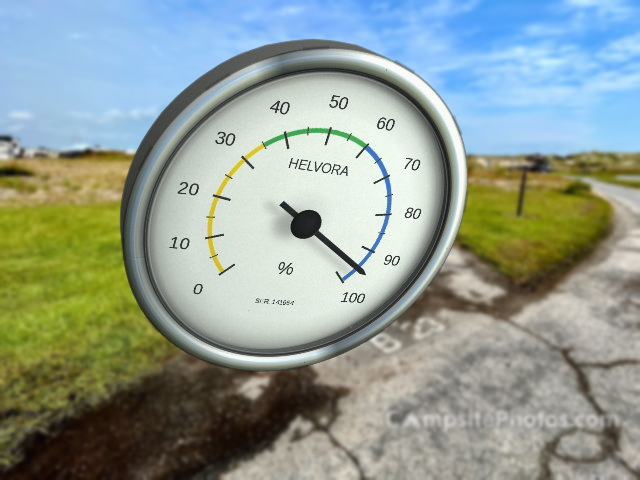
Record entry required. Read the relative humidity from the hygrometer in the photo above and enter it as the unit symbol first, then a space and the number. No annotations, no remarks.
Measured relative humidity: % 95
